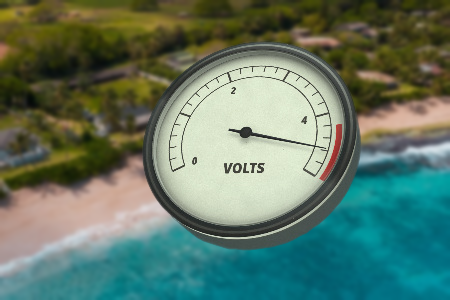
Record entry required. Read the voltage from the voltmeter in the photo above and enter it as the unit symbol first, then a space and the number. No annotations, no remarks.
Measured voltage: V 4.6
